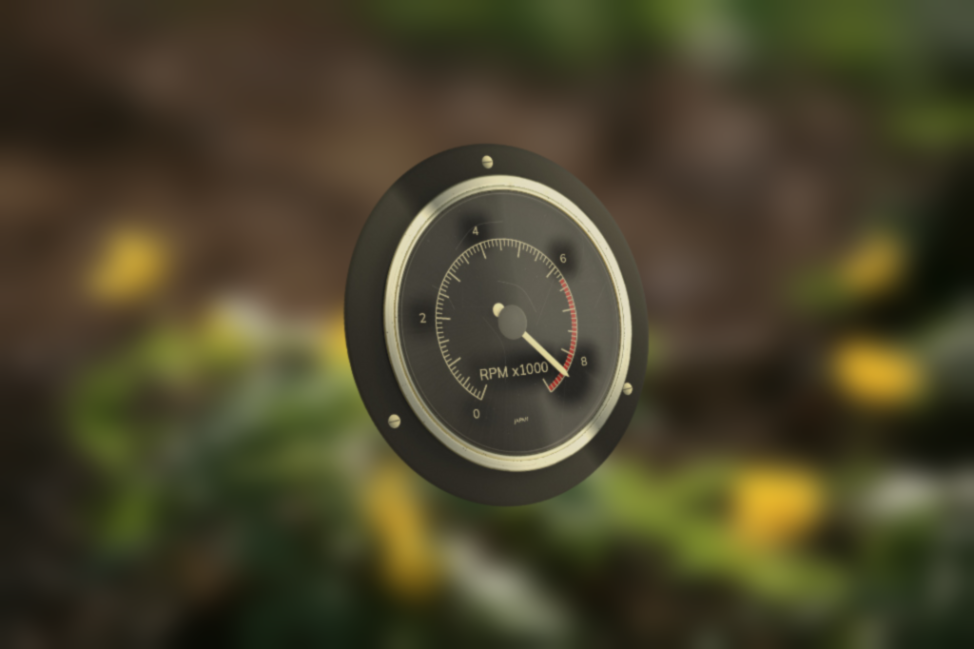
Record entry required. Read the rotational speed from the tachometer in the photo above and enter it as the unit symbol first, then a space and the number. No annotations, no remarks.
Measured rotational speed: rpm 8500
